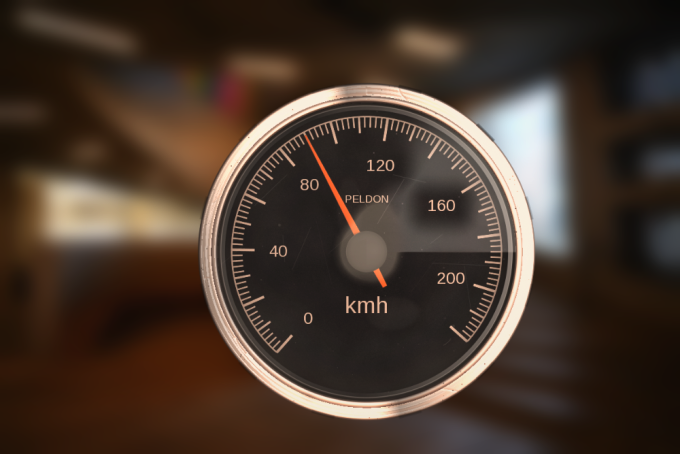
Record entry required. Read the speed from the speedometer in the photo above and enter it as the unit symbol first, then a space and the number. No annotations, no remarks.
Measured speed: km/h 90
